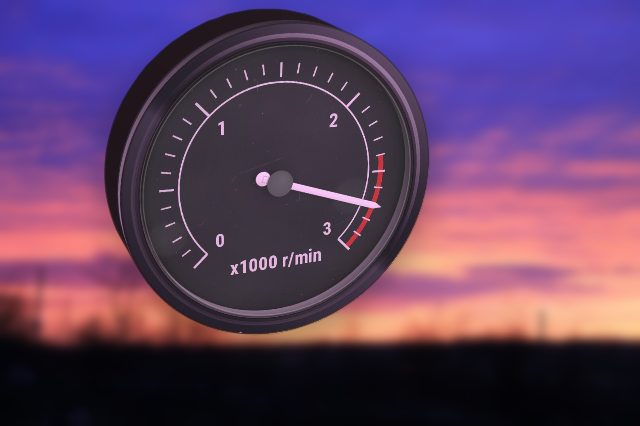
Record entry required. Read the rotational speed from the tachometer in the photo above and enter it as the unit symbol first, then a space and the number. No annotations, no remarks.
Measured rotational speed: rpm 2700
